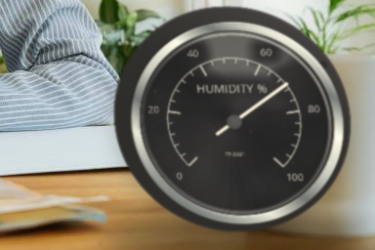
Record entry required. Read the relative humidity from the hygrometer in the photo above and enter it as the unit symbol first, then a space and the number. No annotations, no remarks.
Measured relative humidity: % 70
